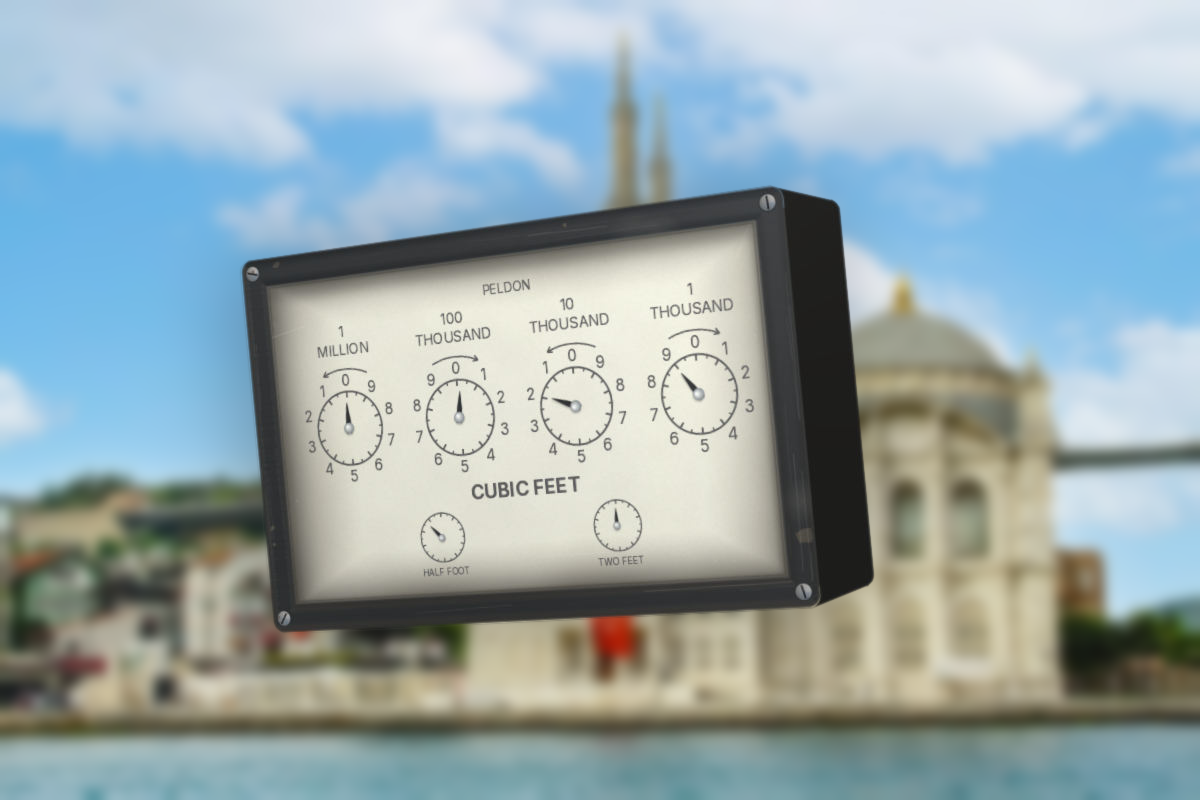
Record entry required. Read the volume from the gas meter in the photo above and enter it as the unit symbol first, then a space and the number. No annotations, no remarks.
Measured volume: ft³ 1900
